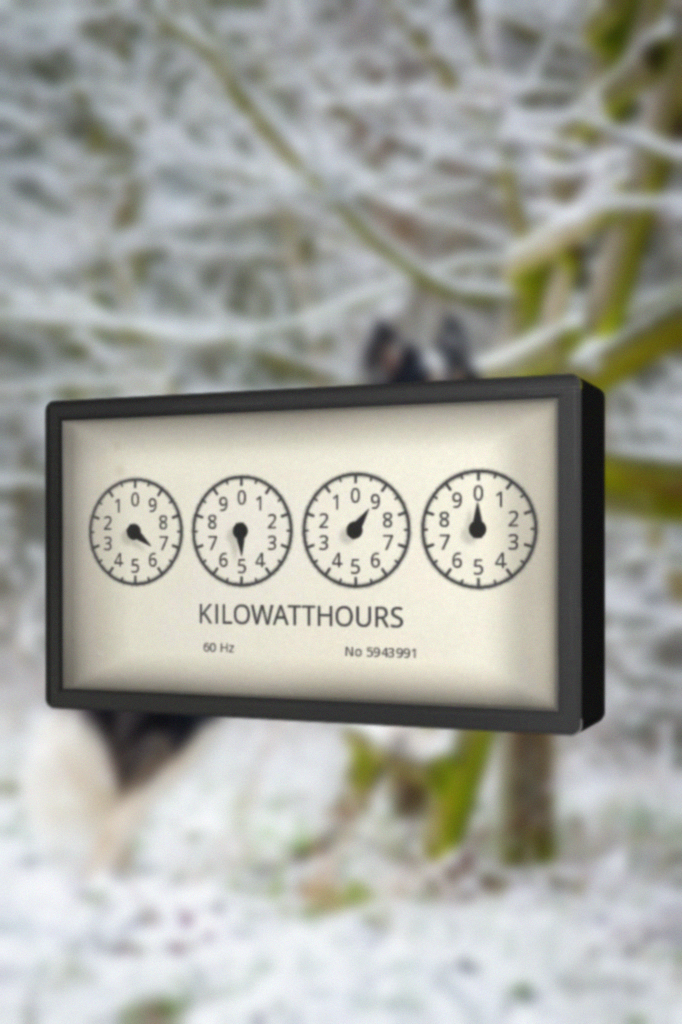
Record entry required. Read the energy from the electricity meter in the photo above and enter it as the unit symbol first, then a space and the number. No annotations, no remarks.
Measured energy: kWh 6490
